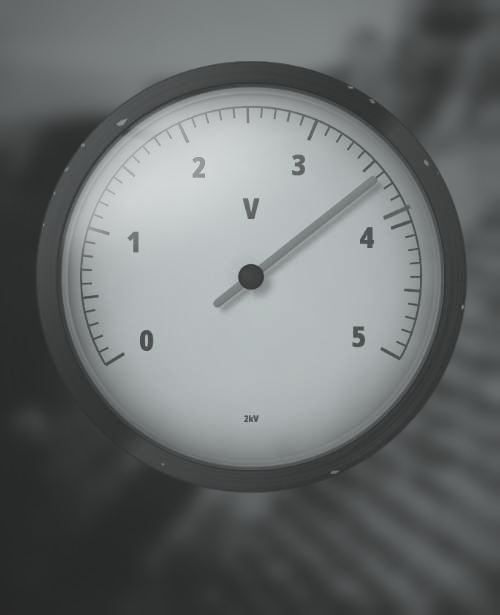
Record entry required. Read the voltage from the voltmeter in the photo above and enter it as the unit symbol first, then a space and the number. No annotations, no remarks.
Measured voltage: V 3.6
